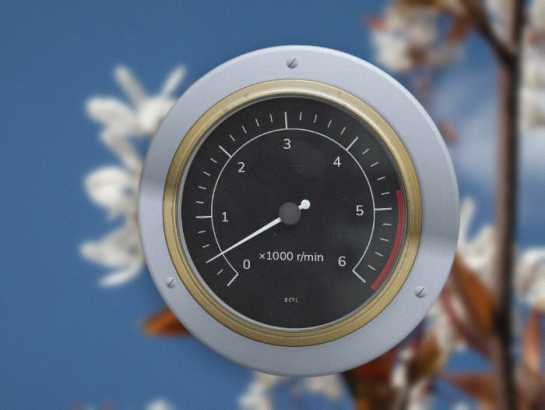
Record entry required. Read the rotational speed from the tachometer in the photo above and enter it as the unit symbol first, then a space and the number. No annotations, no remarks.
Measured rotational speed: rpm 400
